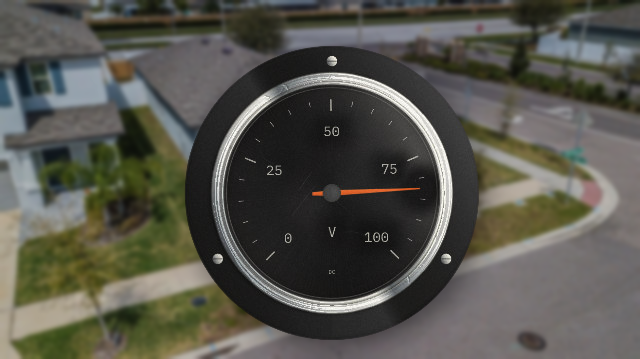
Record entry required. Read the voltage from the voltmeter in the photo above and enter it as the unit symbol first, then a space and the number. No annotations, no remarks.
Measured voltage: V 82.5
